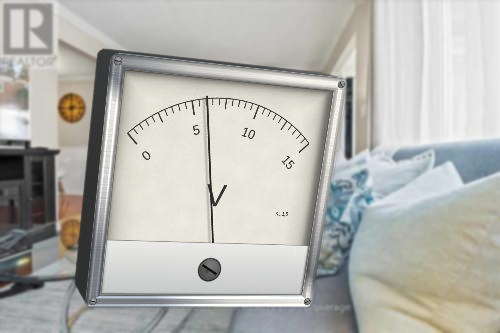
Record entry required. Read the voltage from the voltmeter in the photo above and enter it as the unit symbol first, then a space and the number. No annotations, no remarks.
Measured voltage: V 6
